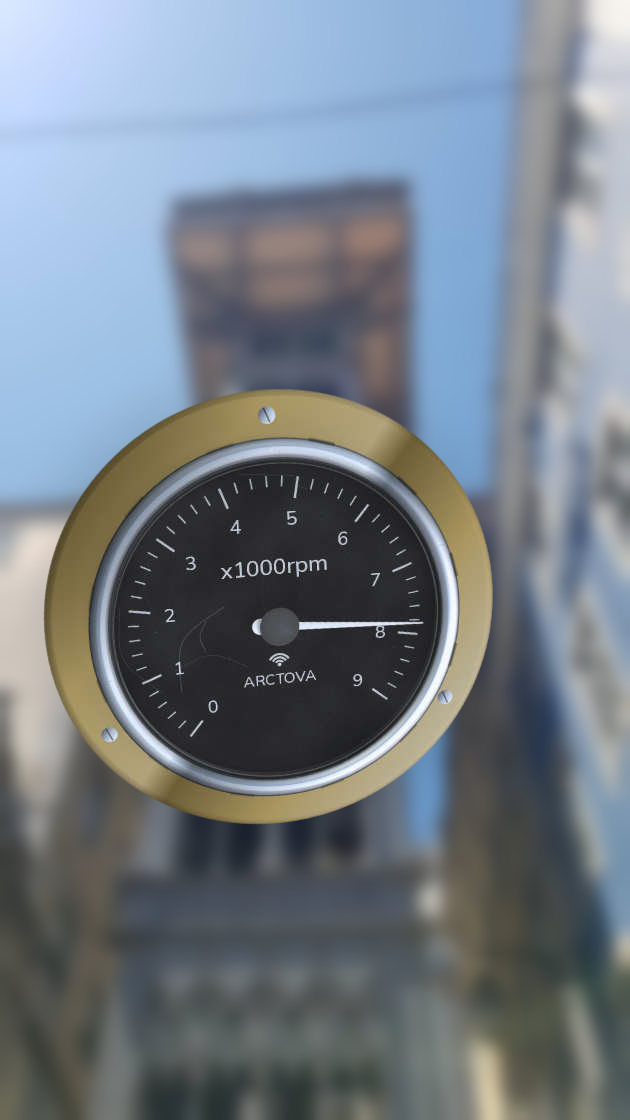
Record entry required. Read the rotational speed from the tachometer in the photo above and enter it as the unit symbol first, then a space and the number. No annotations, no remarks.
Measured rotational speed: rpm 7800
